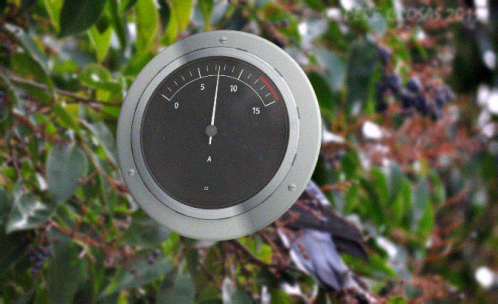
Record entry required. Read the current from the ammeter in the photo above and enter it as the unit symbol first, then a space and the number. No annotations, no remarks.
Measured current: A 7.5
